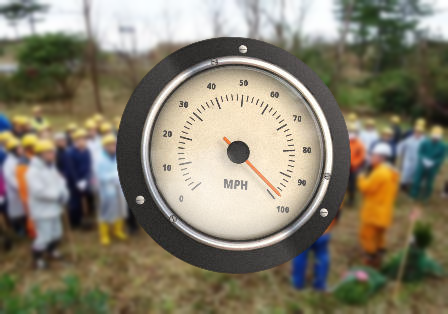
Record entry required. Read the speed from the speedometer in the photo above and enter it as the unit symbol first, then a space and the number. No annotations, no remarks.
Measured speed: mph 98
